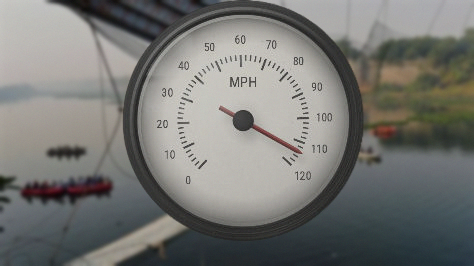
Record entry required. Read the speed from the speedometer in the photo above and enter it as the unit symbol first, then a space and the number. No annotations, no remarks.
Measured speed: mph 114
